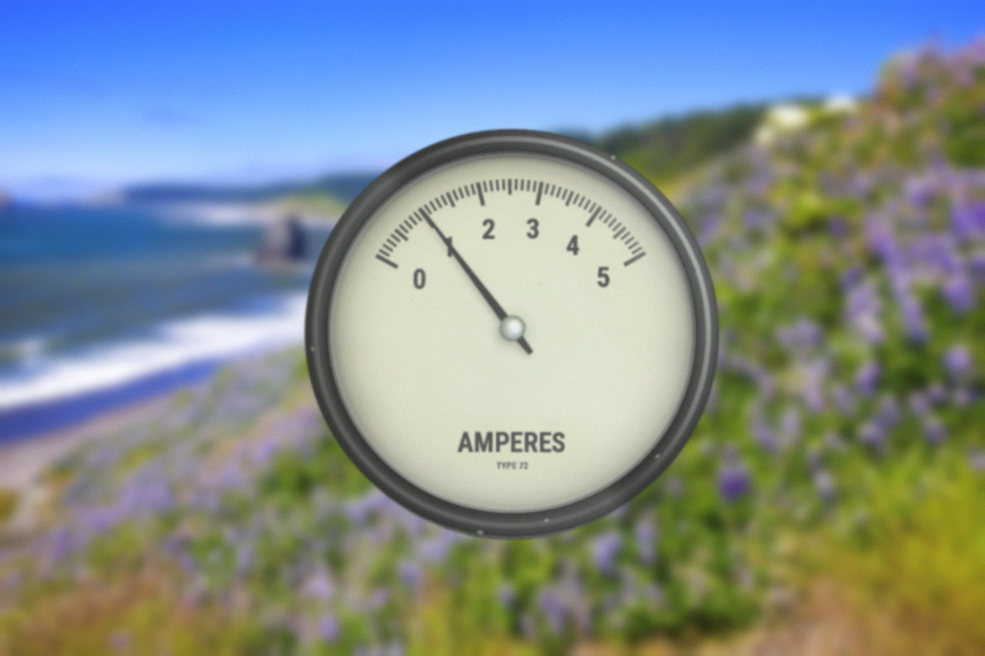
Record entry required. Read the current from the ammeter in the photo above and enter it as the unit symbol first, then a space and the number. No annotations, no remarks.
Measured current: A 1
